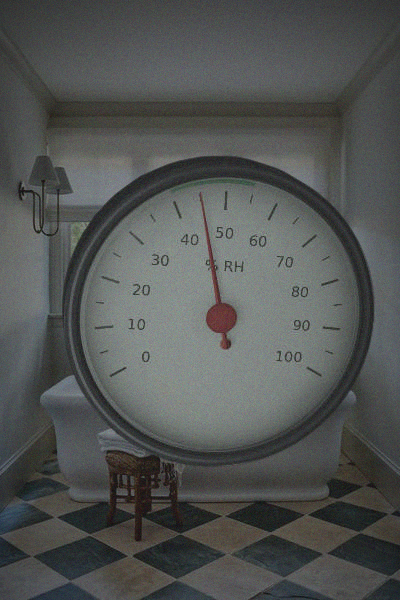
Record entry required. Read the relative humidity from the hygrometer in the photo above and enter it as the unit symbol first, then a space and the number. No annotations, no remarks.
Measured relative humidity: % 45
